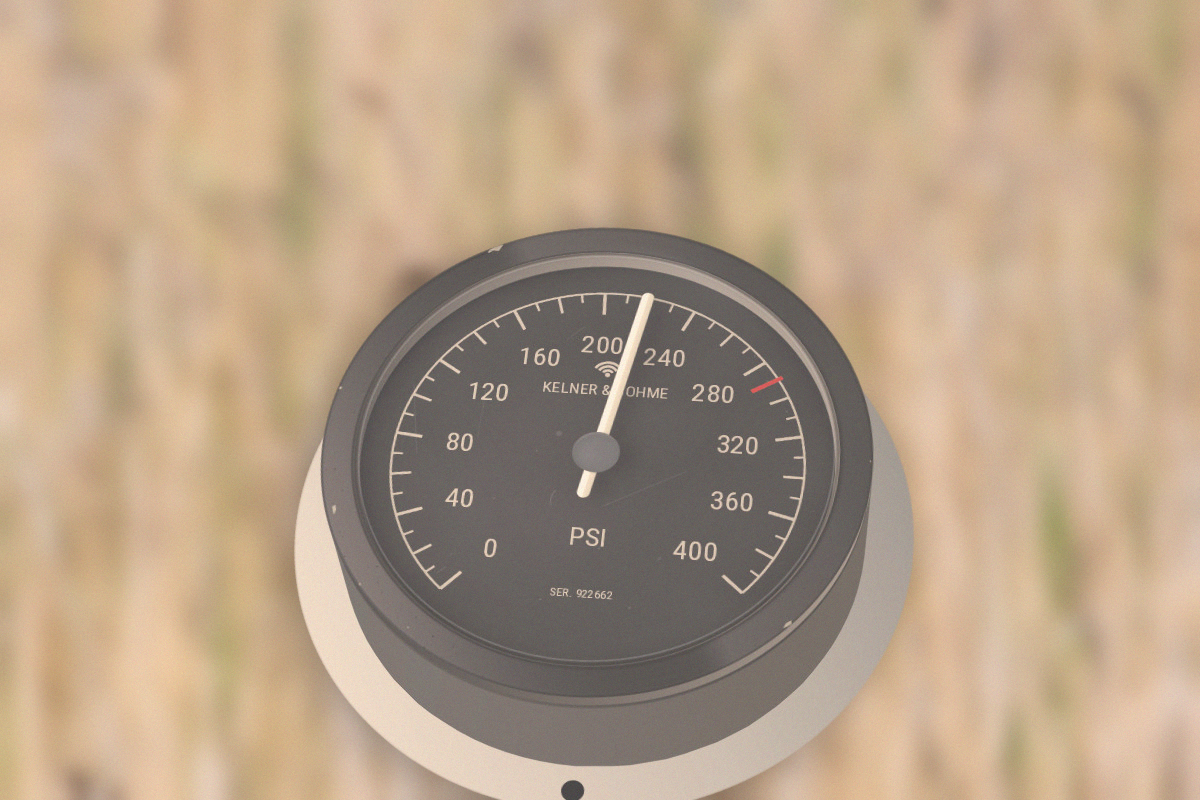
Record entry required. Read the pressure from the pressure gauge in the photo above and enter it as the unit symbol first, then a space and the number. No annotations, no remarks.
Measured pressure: psi 220
